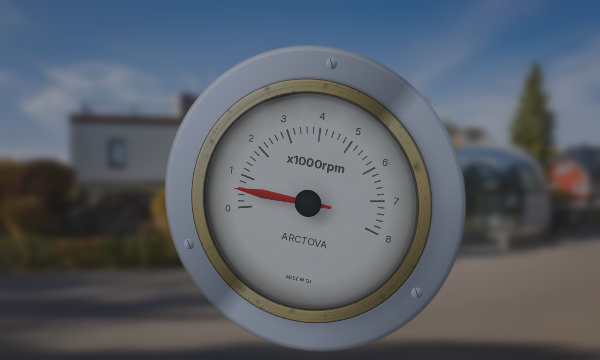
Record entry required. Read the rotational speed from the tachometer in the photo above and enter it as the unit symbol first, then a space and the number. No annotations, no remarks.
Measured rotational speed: rpm 600
